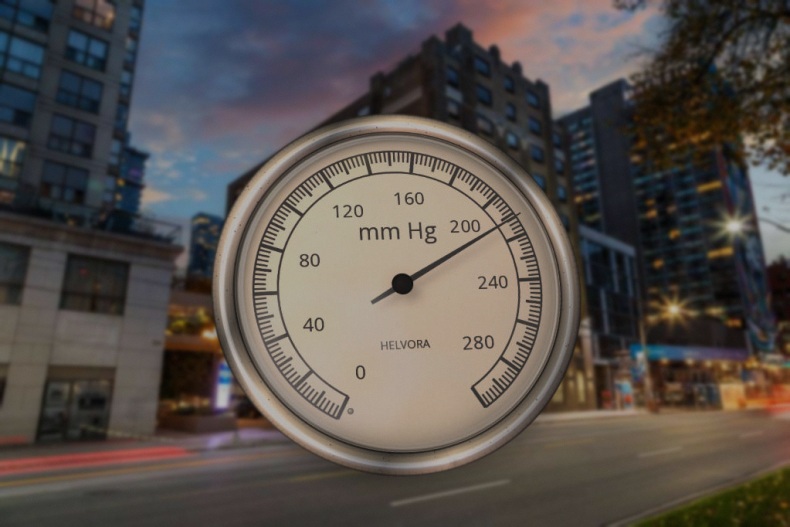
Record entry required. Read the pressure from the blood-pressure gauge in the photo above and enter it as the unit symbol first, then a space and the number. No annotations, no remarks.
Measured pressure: mmHg 212
